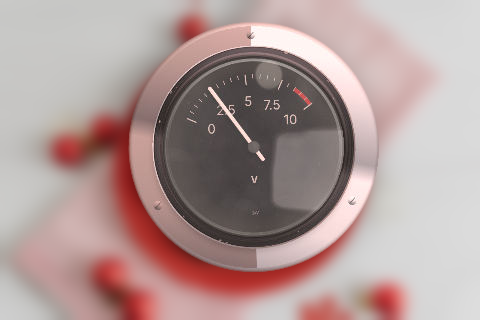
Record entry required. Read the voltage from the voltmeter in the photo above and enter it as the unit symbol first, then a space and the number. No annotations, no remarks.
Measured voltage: V 2.5
